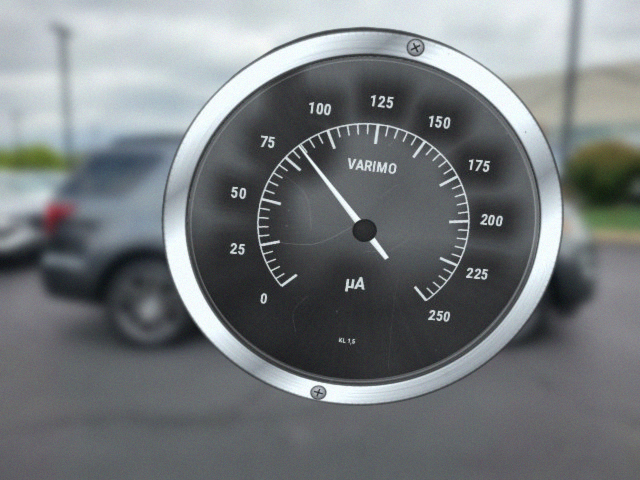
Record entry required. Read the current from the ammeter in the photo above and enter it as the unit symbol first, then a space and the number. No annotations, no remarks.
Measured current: µA 85
